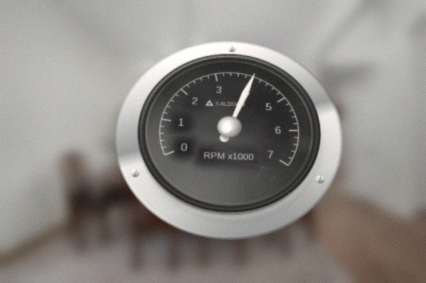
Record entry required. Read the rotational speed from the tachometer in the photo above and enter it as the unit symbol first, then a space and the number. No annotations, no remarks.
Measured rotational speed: rpm 4000
